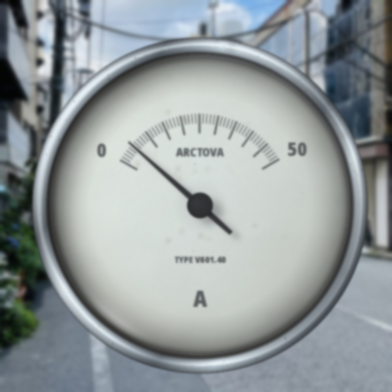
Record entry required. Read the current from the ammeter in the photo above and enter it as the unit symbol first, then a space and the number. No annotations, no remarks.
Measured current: A 5
